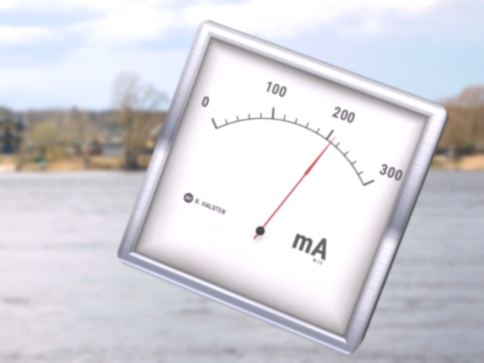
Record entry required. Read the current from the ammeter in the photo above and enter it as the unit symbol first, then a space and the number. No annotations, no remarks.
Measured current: mA 210
